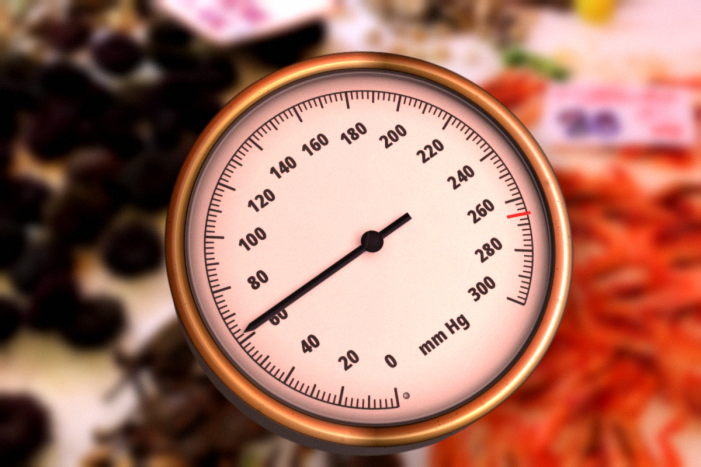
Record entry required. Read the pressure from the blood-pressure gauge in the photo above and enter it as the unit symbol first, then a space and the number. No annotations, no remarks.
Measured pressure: mmHg 62
